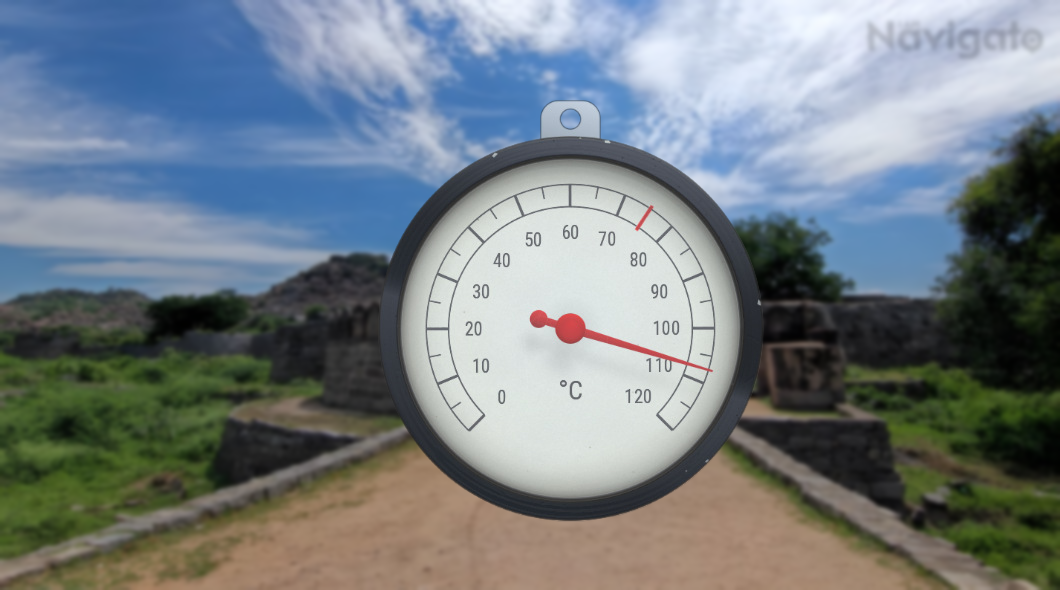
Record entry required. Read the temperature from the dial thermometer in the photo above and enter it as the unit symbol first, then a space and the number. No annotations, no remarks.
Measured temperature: °C 107.5
